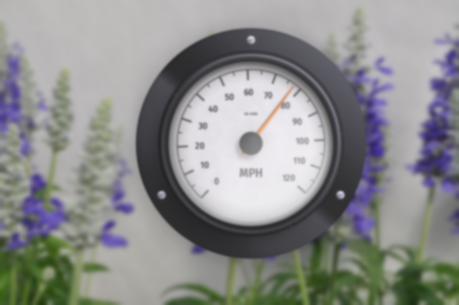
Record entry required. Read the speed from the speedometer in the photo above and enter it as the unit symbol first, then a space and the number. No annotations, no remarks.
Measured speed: mph 77.5
